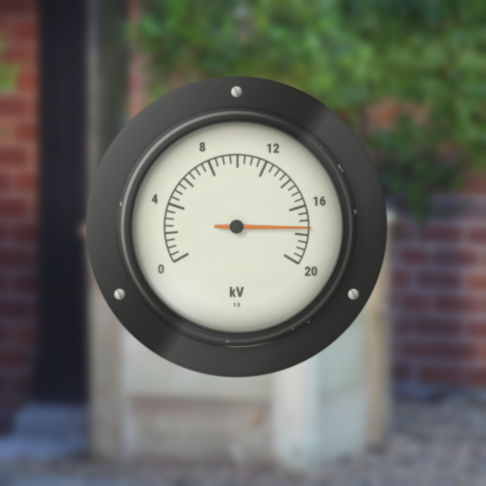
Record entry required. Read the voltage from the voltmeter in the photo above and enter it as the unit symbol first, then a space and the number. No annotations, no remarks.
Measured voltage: kV 17.5
